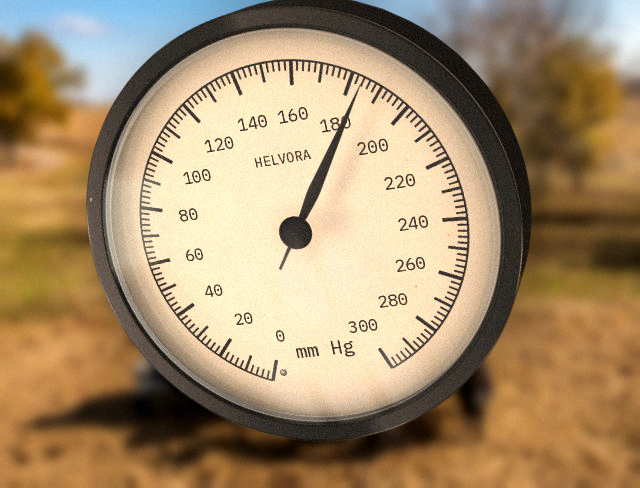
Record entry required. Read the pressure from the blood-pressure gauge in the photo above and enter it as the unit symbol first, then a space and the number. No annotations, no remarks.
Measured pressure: mmHg 184
